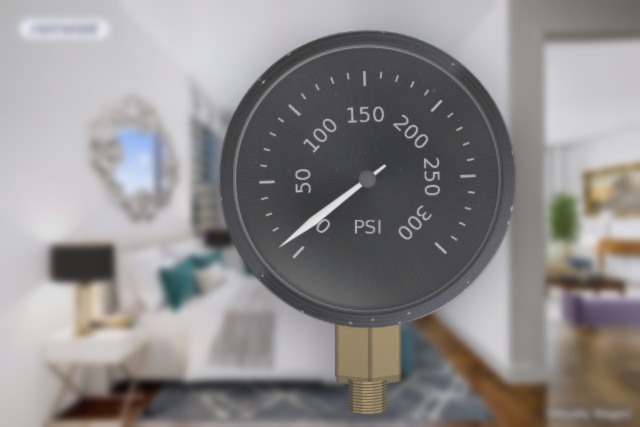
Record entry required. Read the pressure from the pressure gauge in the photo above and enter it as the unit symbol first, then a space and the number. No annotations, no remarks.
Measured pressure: psi 10
